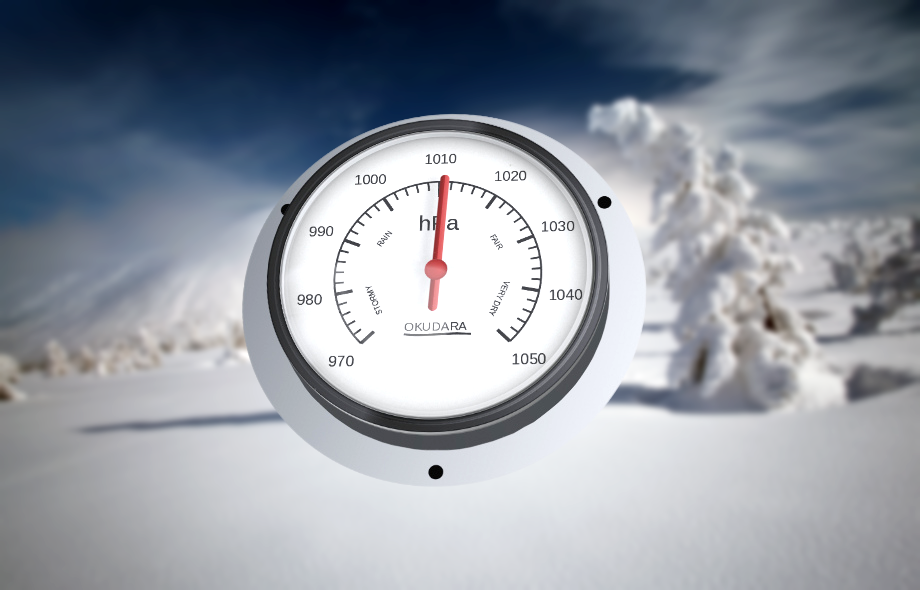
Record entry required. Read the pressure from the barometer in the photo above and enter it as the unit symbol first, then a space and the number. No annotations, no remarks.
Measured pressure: hPa 1011
